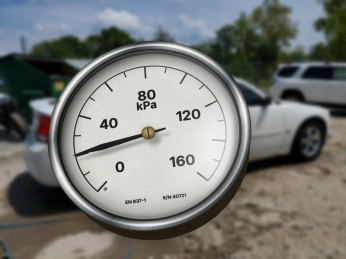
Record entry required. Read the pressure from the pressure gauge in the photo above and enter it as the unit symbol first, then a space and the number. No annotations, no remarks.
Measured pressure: kPa 20
